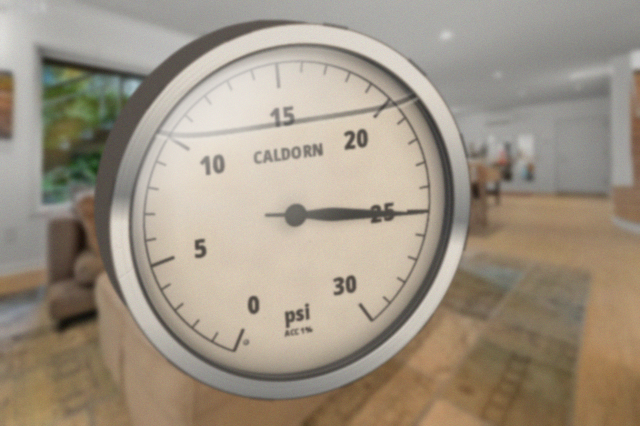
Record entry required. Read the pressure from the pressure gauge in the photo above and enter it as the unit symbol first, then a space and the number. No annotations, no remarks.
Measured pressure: psi 25
